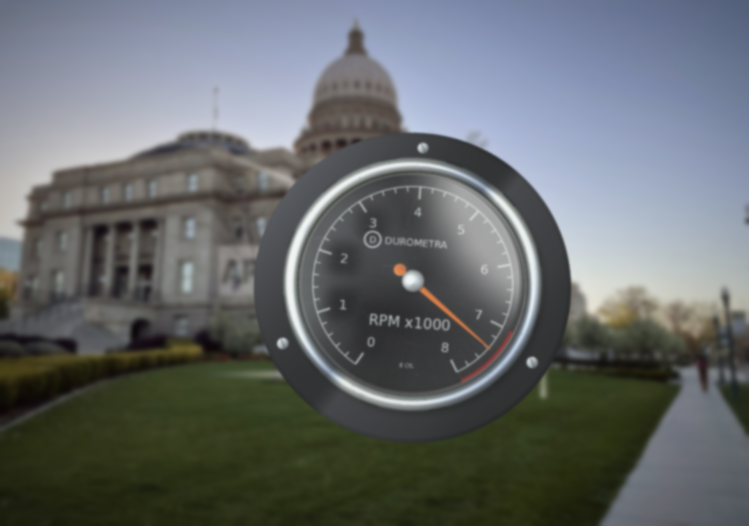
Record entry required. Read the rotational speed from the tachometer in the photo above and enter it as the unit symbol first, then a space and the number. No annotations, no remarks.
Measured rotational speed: rpm 7400
